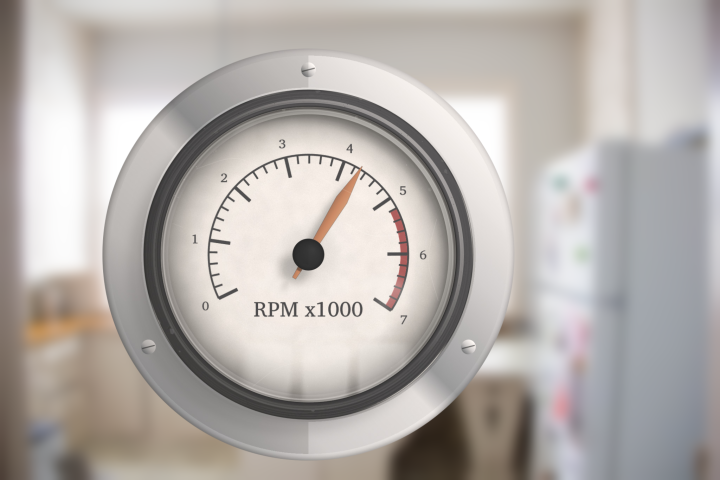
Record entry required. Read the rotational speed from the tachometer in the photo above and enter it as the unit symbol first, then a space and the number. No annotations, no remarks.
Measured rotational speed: rpm 4300
